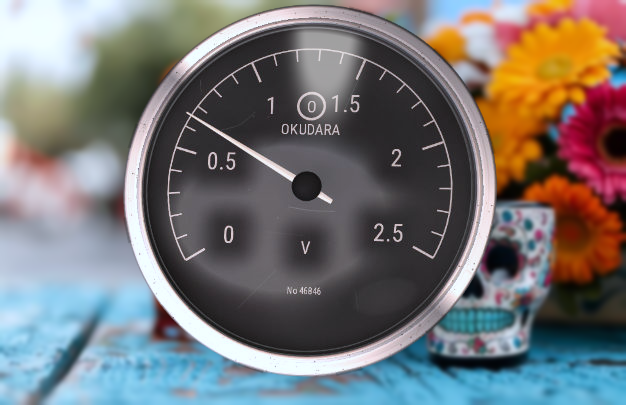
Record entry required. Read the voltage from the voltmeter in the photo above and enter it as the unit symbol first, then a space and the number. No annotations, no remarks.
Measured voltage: V 0.65
